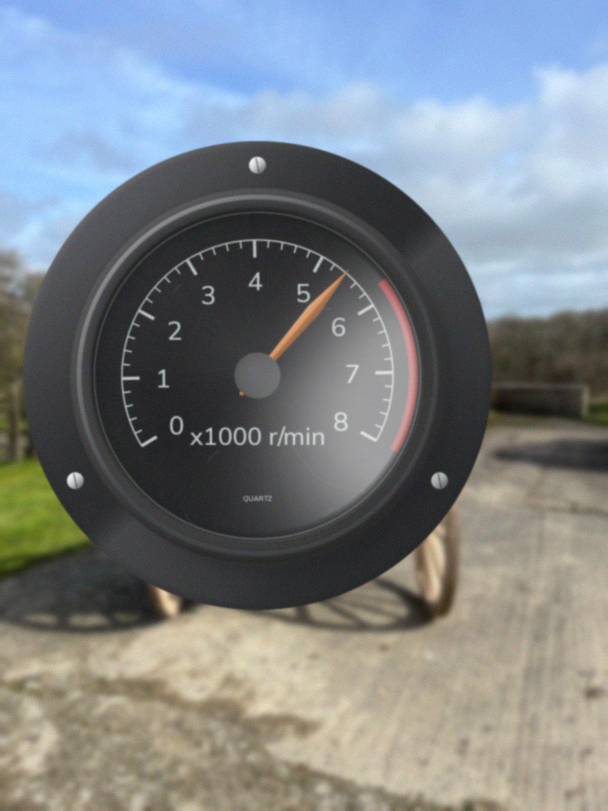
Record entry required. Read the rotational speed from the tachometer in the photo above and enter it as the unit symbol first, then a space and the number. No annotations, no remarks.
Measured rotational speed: rpm 5400
